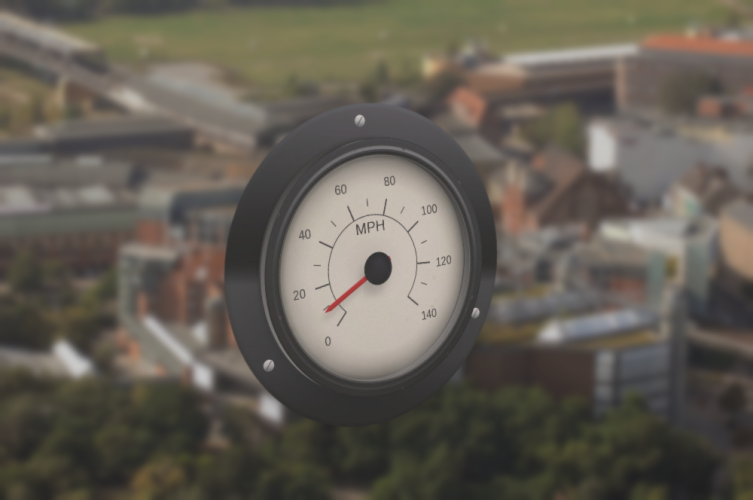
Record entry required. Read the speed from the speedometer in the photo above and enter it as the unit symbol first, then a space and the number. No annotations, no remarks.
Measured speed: mph 10
